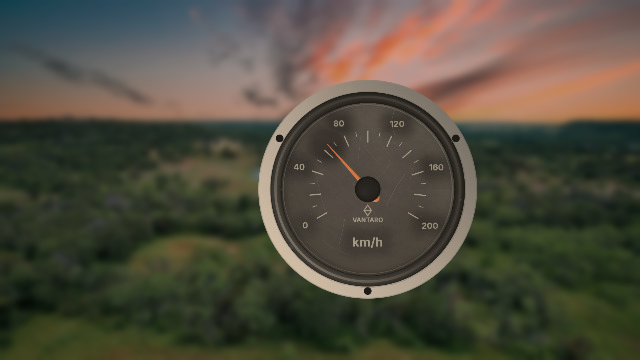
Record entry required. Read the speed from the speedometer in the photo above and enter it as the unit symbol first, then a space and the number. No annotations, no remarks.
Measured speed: km/h 65
